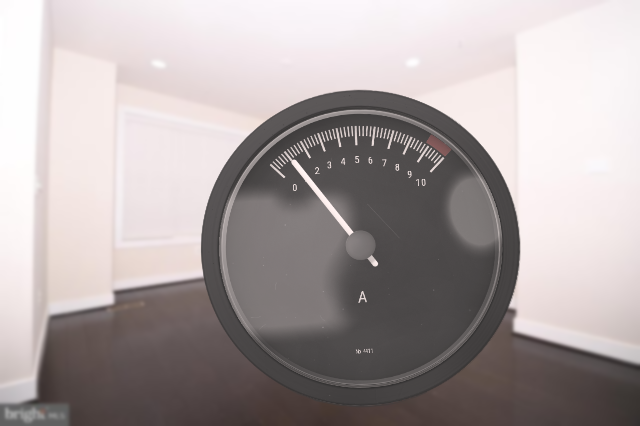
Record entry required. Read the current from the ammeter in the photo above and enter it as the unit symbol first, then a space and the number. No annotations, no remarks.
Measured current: A 1
